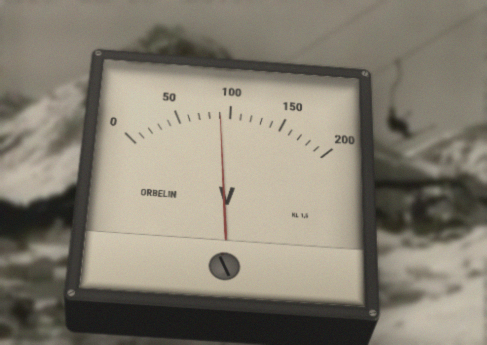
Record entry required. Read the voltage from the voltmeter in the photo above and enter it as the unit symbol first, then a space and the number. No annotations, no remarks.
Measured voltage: V 90
